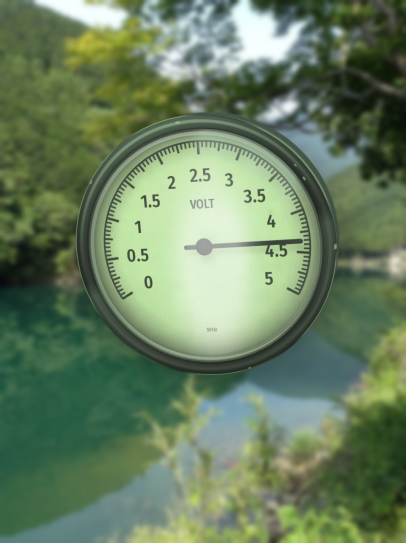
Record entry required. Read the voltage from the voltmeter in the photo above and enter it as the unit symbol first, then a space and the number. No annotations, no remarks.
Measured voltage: V 4.35
